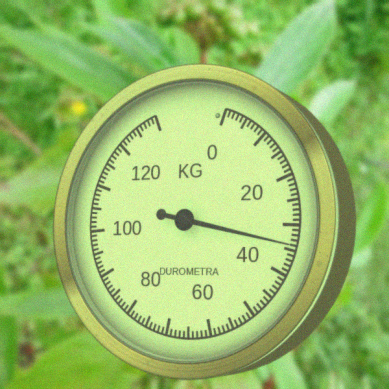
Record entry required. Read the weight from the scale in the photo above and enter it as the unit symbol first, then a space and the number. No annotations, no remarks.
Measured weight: kg 34
